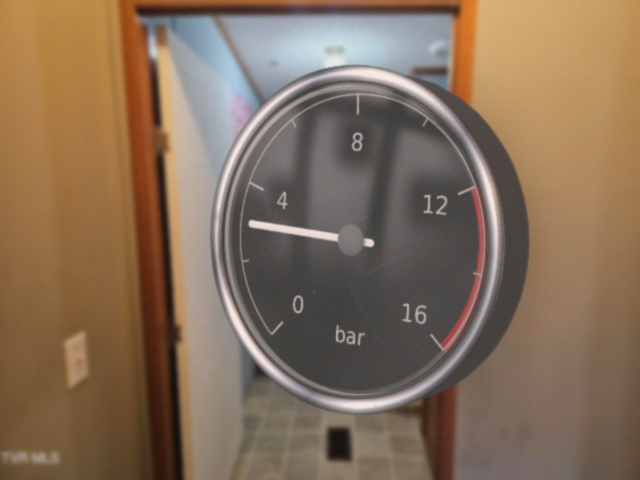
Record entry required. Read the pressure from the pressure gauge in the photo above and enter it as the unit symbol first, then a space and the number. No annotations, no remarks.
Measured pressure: bar 3
